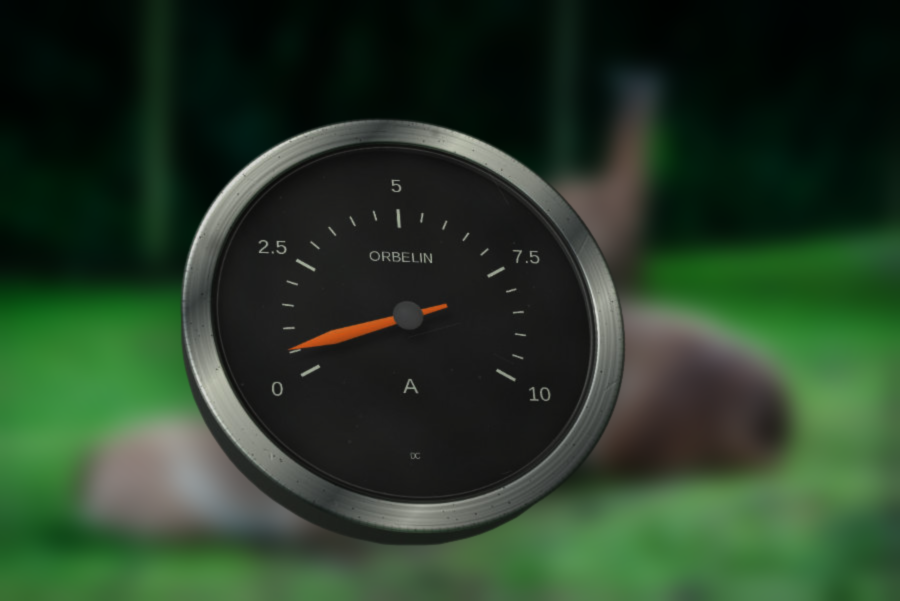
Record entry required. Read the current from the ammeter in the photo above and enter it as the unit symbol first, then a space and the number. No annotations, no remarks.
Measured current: A 0.5
